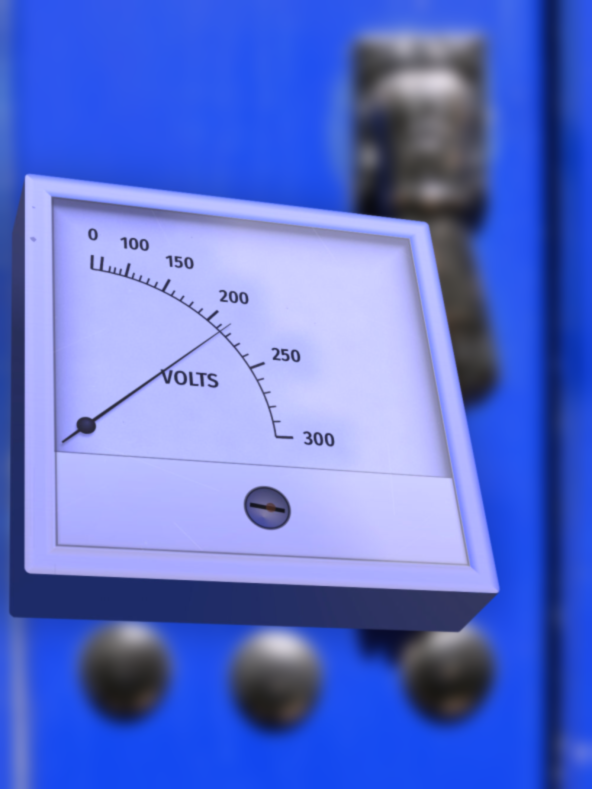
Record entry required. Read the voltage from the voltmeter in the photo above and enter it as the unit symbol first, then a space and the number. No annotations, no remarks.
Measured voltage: V 215
